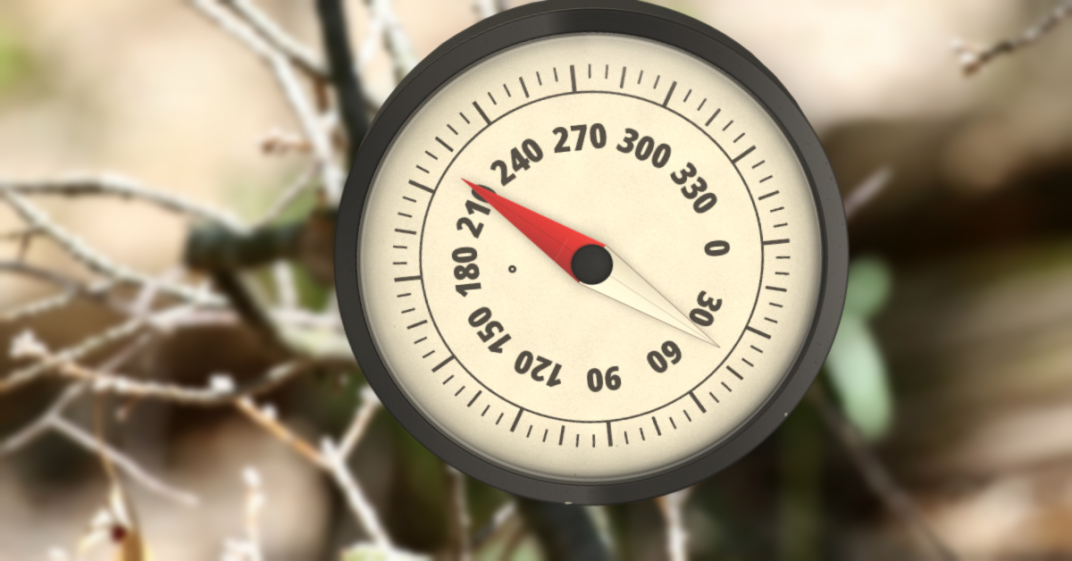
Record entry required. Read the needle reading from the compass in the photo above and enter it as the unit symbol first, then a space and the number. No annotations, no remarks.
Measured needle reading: ° 220
